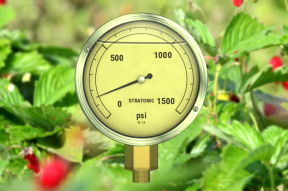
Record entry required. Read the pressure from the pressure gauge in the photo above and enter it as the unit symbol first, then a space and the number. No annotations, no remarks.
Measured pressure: psi 150
